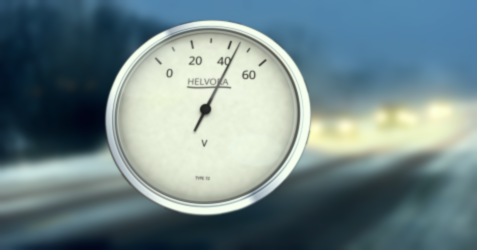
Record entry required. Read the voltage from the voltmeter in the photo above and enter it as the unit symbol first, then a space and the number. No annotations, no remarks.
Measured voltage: V 45
